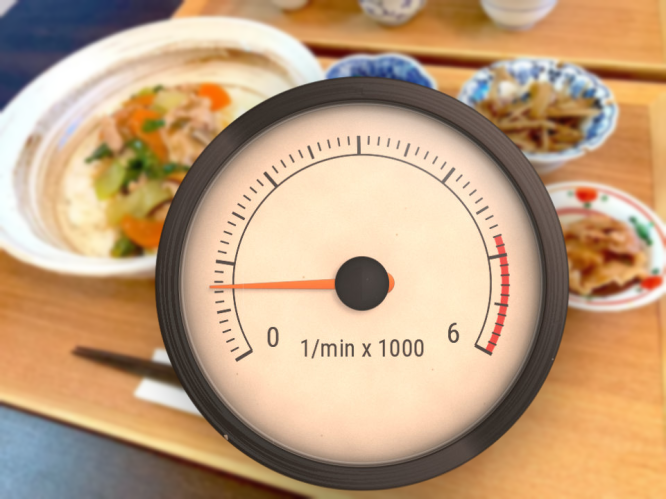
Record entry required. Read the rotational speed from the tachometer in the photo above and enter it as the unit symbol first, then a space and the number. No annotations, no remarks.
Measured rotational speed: rpm 750
